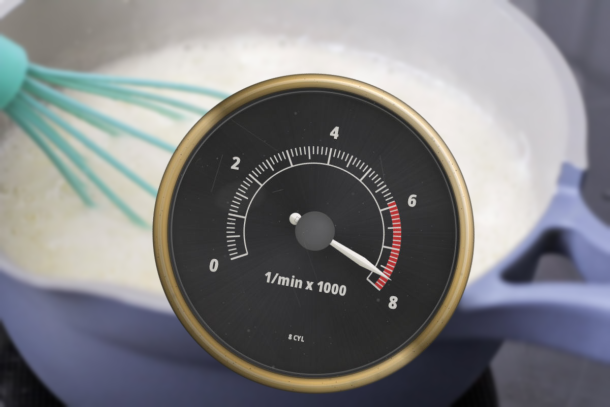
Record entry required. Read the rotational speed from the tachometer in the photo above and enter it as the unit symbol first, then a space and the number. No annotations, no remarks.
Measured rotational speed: rpm 7700
